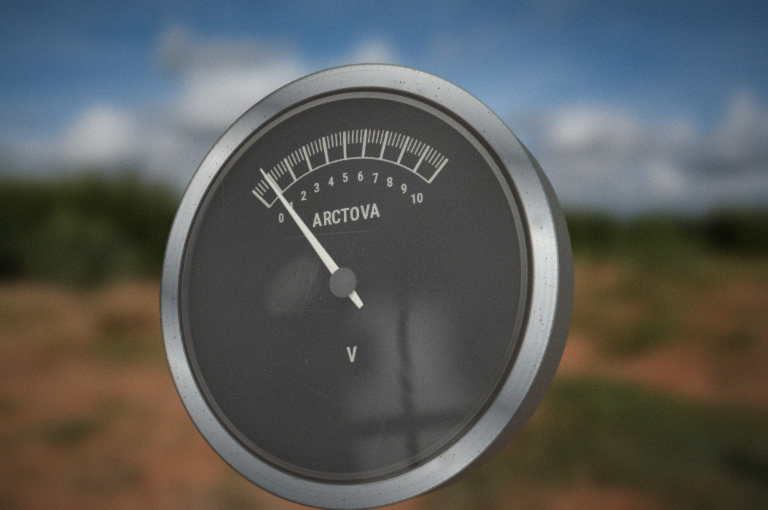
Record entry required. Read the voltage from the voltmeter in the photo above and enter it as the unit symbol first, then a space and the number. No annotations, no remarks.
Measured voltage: V 1
